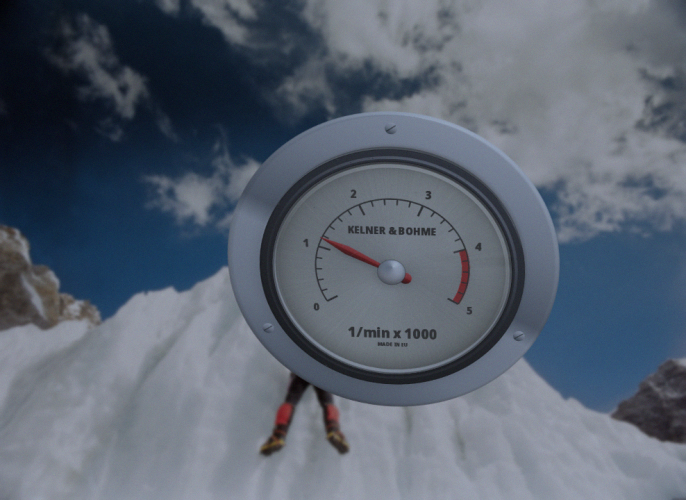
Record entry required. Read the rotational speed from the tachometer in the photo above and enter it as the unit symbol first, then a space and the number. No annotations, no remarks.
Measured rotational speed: rpm 1200
